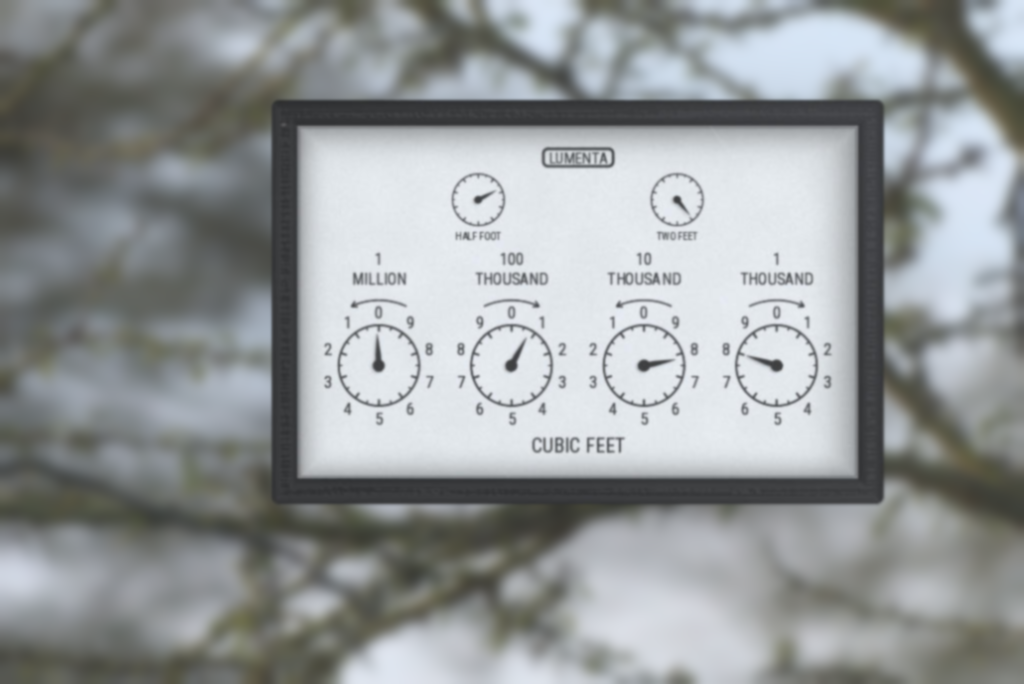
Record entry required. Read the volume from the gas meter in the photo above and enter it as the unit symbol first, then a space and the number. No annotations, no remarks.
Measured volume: ft³ 7800
